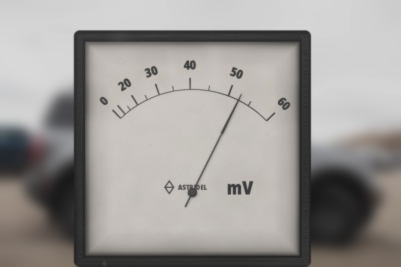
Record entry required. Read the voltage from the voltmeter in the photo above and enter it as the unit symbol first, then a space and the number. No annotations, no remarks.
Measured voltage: mV 52.5
